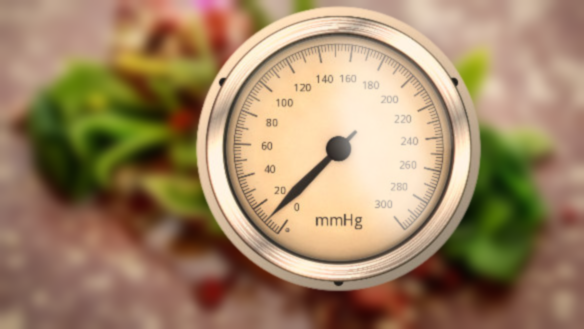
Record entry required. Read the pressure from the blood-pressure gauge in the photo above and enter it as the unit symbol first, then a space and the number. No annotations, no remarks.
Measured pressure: mmHg 10
